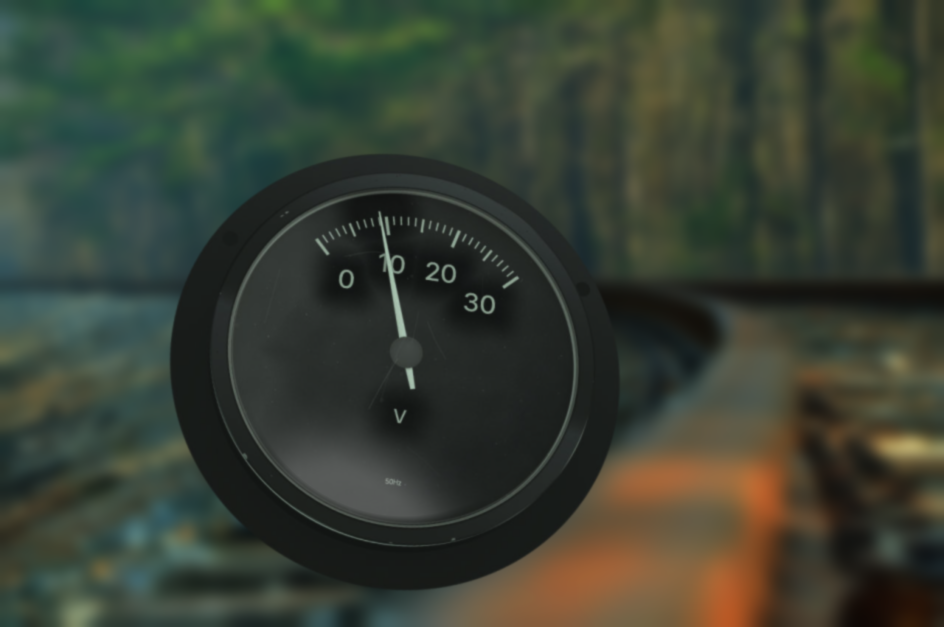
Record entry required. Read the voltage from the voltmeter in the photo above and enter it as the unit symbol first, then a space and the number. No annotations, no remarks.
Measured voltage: V 9
